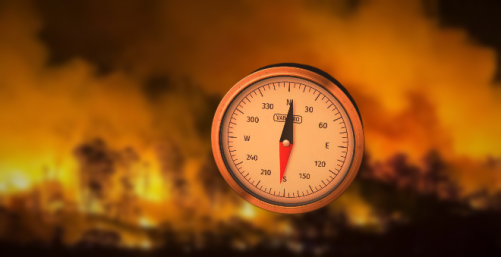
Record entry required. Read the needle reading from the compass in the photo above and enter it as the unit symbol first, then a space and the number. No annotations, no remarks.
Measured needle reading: ° 185
